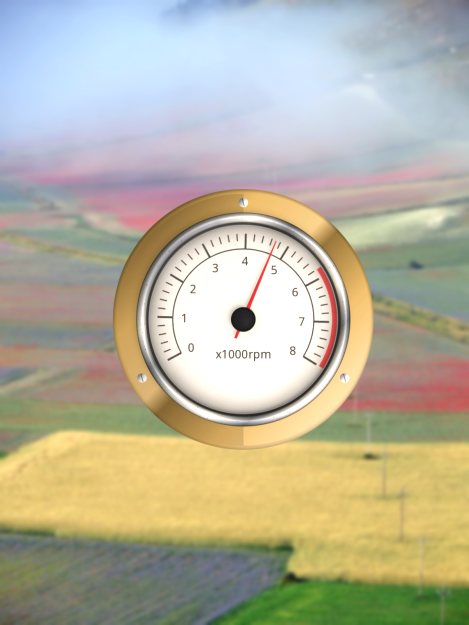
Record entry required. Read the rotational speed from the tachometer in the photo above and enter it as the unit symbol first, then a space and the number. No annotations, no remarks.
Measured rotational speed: rpm 4700
